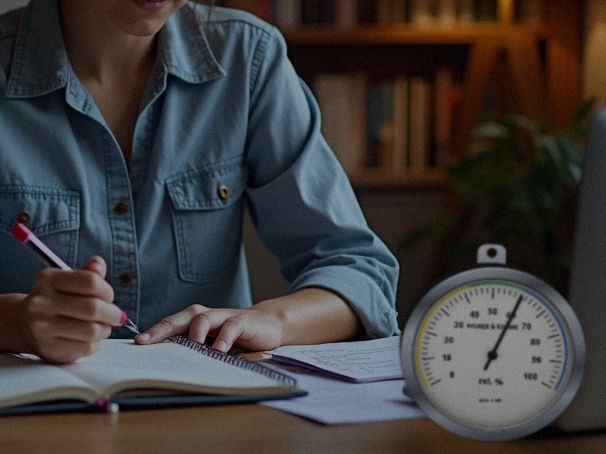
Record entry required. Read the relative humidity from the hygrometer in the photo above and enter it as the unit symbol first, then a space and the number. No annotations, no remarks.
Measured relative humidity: % 60
